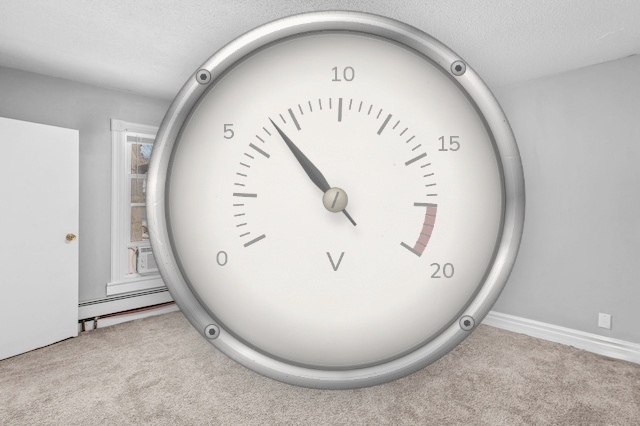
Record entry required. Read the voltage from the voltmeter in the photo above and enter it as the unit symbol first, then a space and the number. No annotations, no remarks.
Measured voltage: V 6.5
